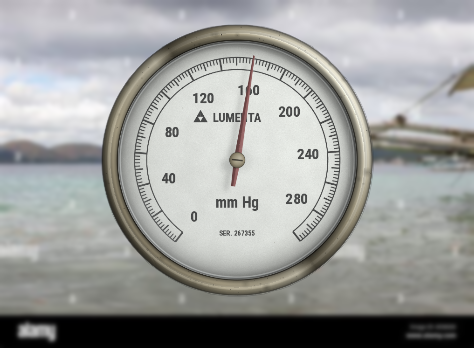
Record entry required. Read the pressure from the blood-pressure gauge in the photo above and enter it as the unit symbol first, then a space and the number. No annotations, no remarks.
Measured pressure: mmHg 160
